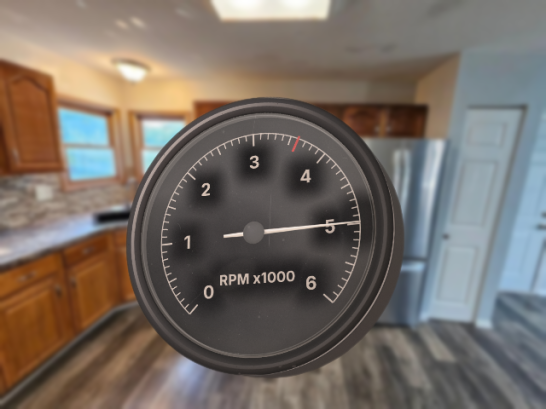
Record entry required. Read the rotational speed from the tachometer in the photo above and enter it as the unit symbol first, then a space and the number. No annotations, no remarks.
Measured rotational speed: rpm 5000
